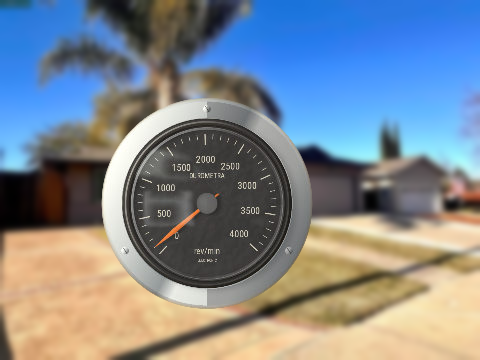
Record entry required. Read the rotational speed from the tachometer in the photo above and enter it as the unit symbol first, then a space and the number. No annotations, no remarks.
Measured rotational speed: rpm 100
